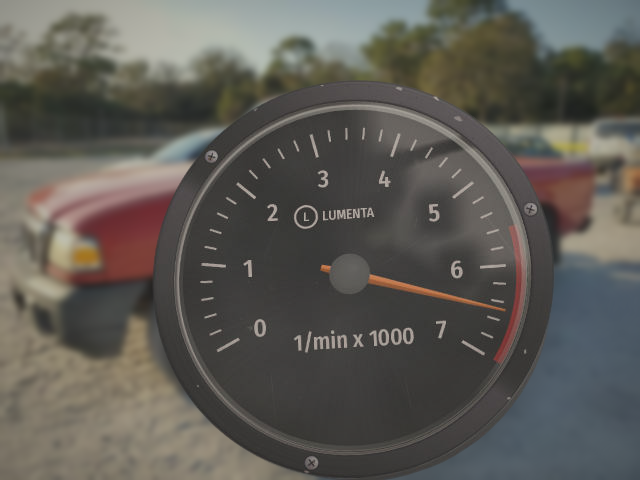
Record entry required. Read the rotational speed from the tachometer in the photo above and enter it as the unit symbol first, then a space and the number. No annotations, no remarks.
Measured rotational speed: rpm 6500
